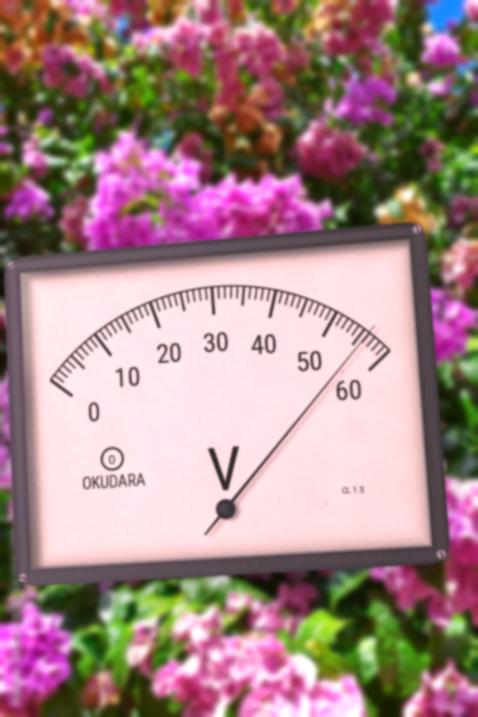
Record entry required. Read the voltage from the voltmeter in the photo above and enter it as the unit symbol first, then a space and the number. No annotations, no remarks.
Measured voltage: V 56
